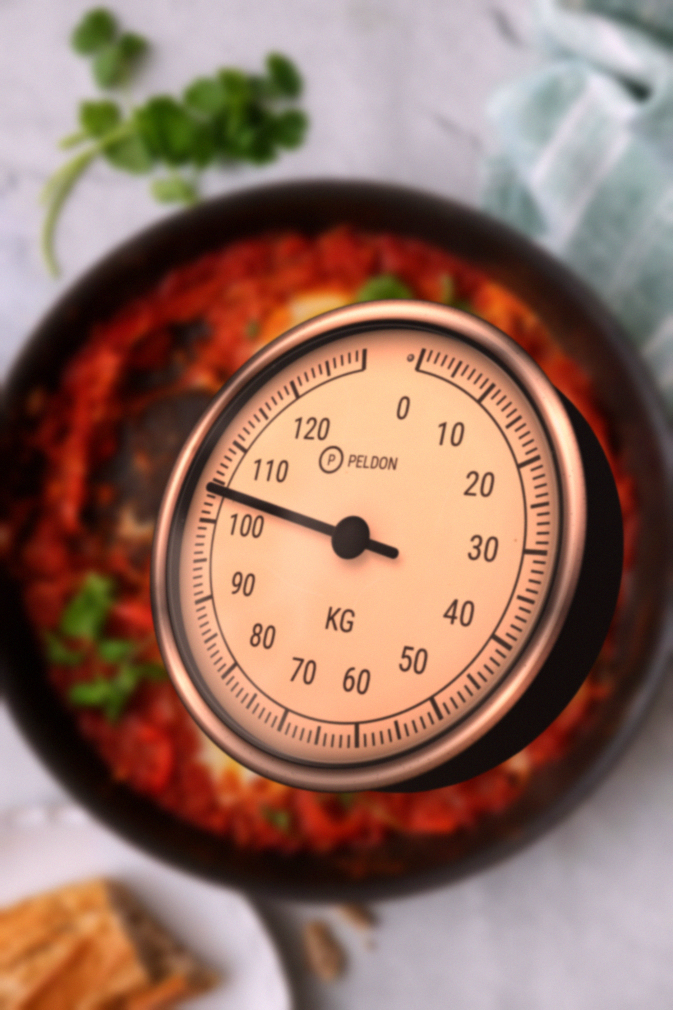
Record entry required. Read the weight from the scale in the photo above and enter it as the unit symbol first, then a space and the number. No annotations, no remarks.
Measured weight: kg 104
